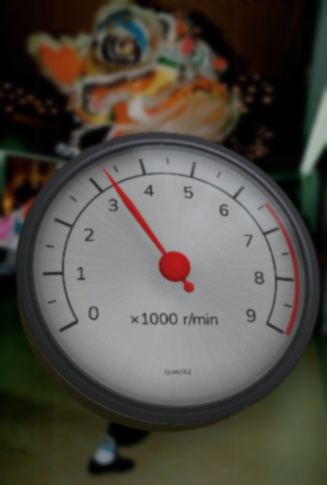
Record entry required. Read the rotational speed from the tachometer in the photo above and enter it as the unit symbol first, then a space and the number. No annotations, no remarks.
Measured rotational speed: rpm 3250
